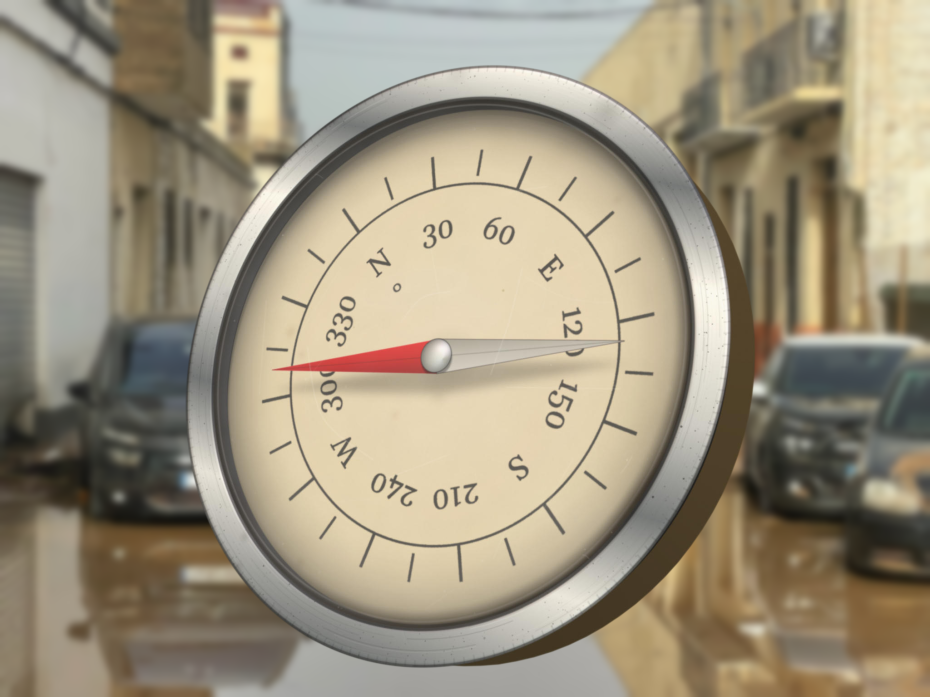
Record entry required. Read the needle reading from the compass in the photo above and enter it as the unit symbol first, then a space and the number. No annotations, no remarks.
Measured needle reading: ° 307.5
